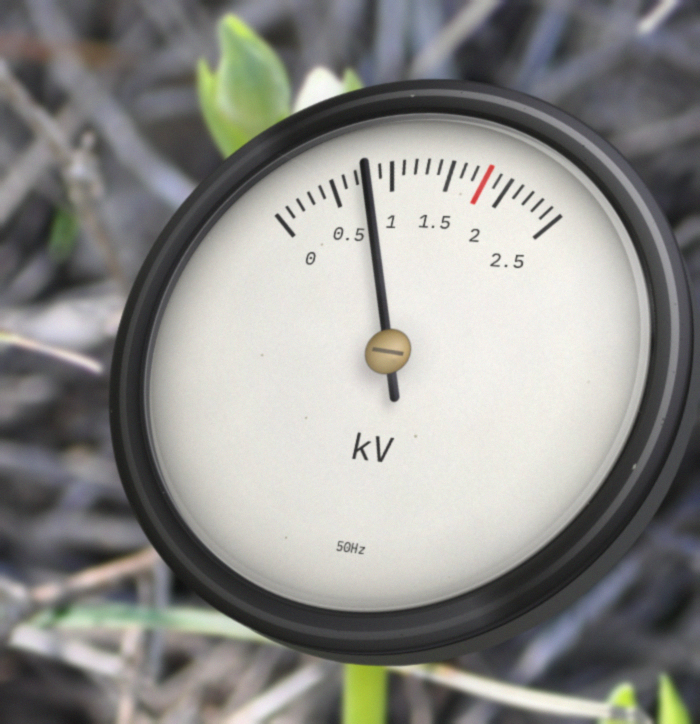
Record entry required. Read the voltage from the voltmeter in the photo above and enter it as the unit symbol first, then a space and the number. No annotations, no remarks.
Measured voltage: kV 0.8
